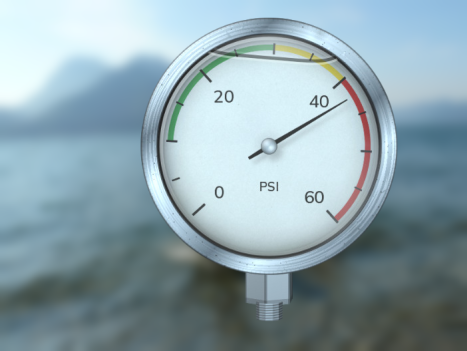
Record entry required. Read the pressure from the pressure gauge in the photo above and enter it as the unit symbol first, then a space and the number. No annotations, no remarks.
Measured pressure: psi 42.5
